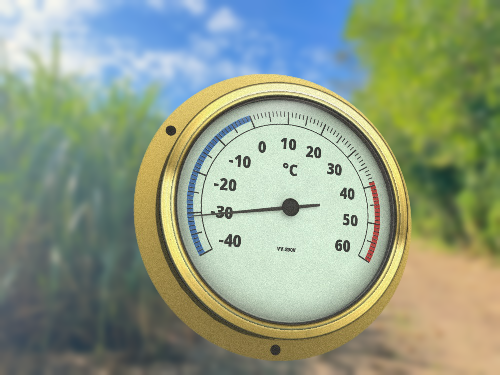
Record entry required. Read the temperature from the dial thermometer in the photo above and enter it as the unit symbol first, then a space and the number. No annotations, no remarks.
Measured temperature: °C -31
